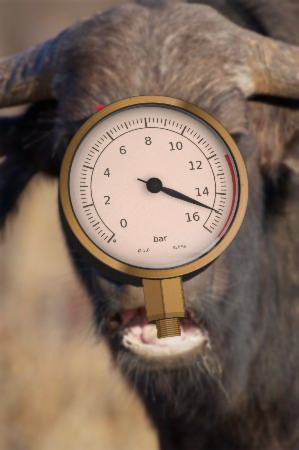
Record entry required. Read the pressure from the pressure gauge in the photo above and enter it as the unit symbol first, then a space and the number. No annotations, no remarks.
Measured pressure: bar 15
